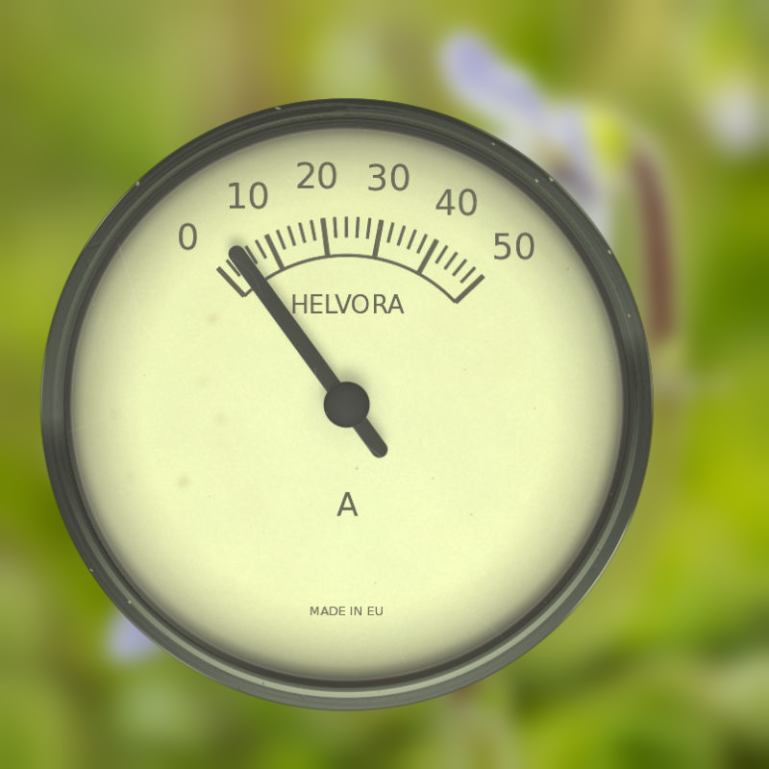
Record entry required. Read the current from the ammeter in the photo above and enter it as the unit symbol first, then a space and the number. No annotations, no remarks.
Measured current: A 4
